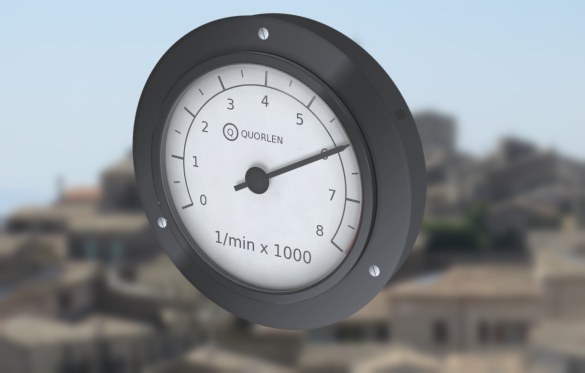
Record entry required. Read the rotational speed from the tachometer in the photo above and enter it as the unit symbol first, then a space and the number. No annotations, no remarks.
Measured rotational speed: rpm 6000
